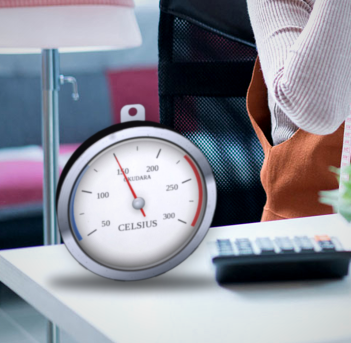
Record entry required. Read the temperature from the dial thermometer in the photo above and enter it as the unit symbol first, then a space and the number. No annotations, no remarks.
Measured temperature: °C 150
